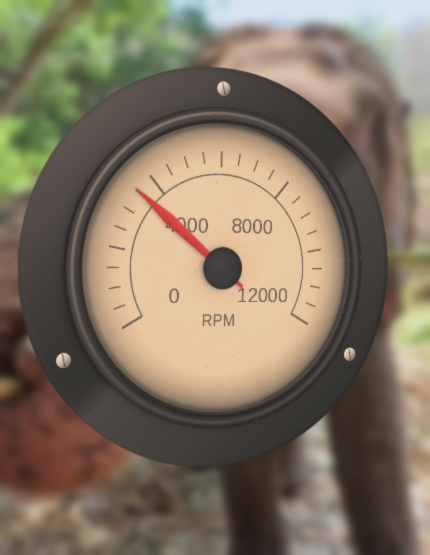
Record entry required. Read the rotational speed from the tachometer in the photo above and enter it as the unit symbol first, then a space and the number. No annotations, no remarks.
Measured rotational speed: rpm 3500
